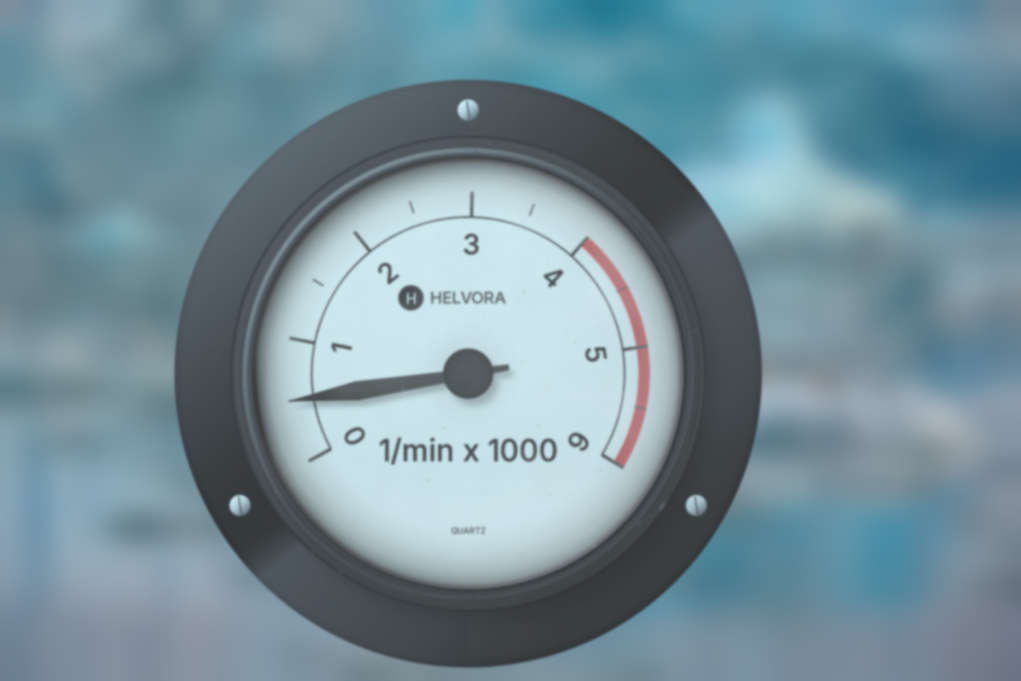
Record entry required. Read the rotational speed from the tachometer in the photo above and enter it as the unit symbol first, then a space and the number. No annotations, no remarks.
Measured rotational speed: rpm 500
